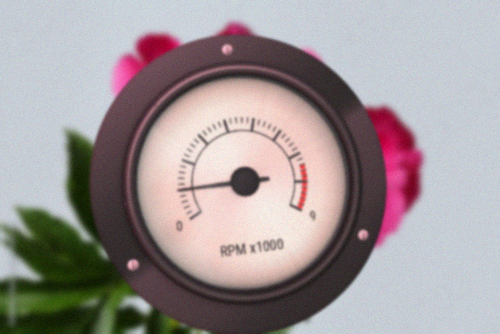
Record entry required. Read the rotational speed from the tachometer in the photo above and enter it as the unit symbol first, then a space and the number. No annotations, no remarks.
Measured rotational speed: rpm 1000
